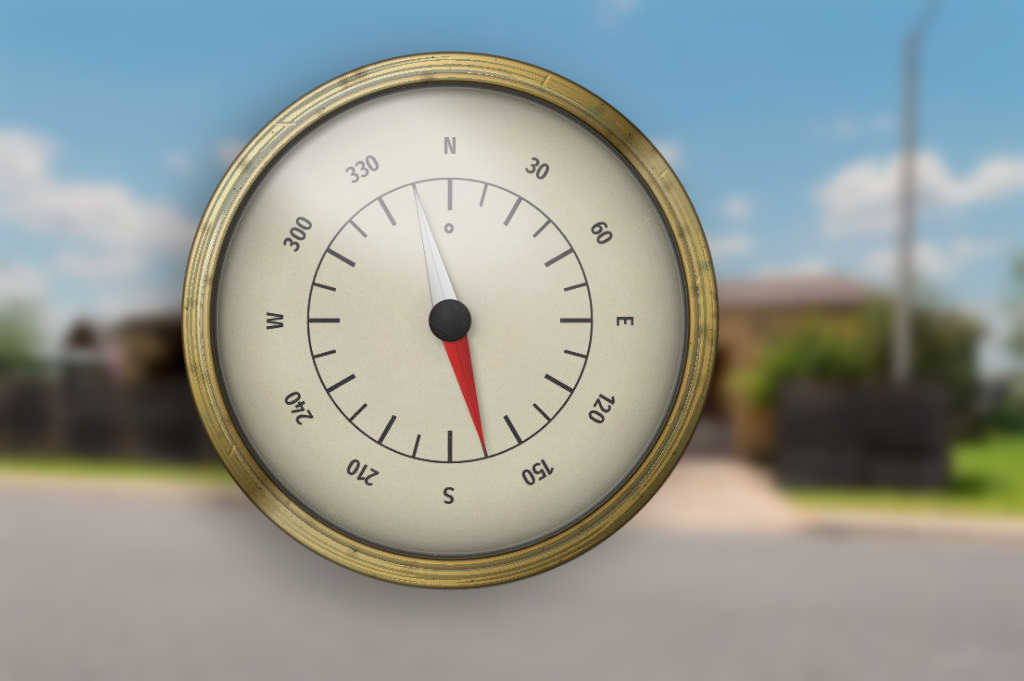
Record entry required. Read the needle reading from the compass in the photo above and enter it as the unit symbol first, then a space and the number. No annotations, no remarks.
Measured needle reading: ° 165
